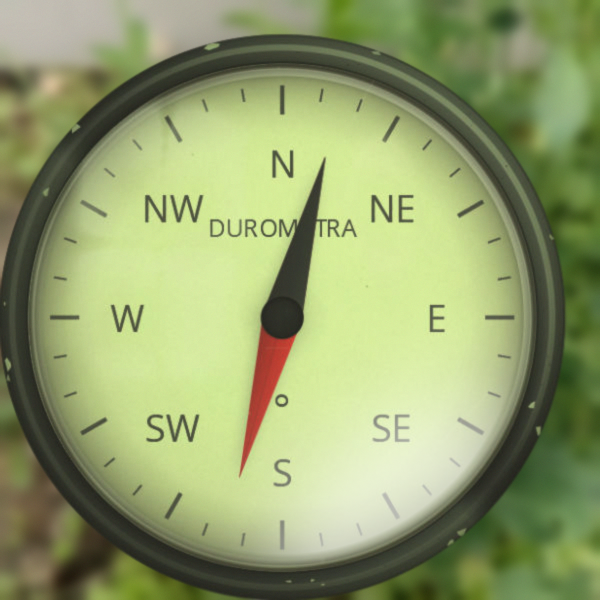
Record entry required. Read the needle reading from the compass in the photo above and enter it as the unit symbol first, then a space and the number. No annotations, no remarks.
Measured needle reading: ° 195
